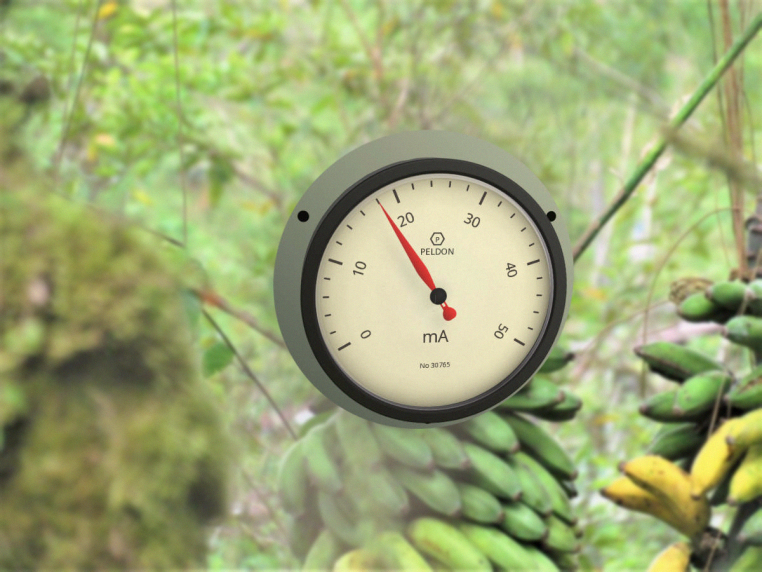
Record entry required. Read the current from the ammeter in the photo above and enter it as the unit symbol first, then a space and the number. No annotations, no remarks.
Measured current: mA 18
